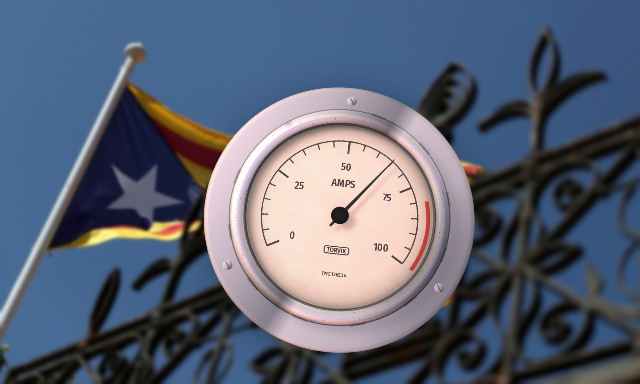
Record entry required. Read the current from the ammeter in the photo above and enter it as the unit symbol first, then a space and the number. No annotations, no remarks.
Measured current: A 65
